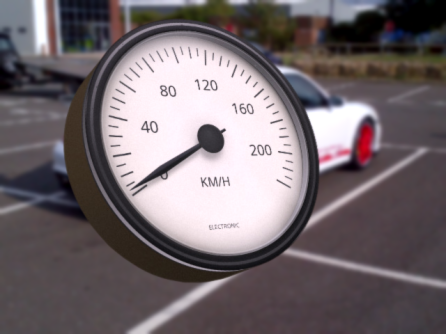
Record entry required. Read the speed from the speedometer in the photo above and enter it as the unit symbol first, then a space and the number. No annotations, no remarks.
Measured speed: km/h 2.5
